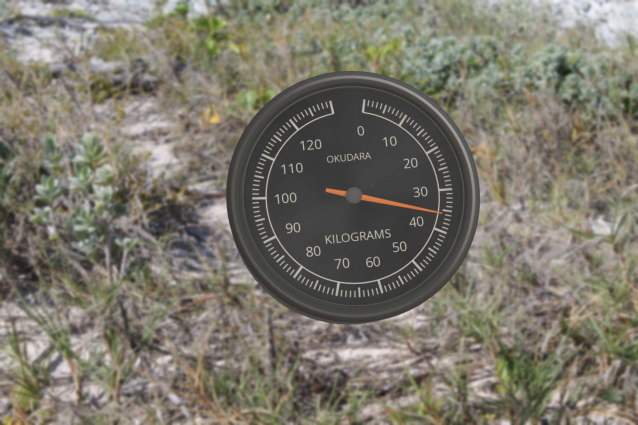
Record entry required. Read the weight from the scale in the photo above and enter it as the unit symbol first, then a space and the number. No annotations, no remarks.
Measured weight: kg 36
